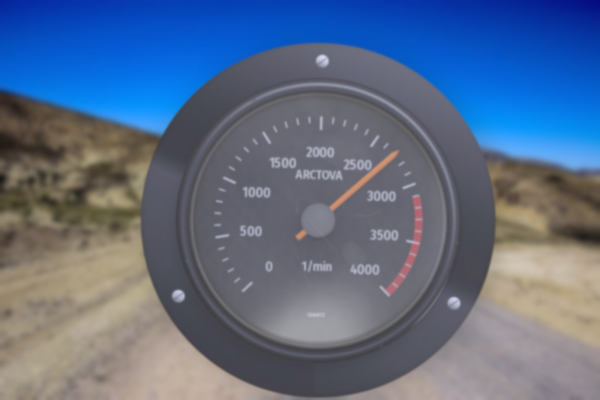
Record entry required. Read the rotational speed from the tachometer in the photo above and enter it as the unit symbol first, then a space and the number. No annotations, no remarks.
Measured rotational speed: rpm 2700
